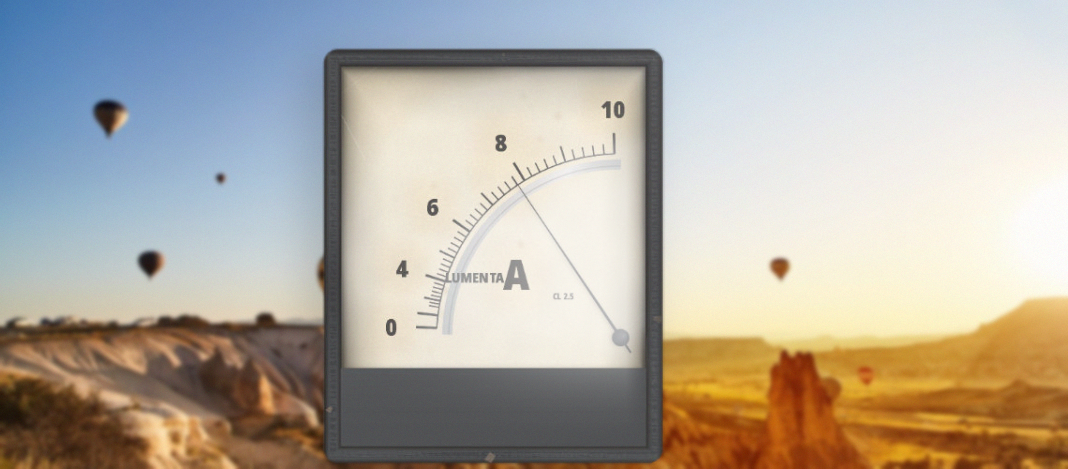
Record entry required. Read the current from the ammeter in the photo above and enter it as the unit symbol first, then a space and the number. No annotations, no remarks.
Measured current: A 7.8
